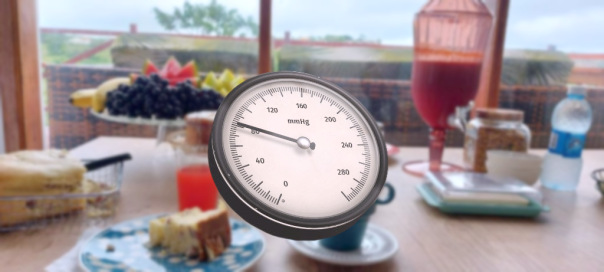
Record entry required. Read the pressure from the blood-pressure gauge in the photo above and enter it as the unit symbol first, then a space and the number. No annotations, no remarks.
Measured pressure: mmHg 80
